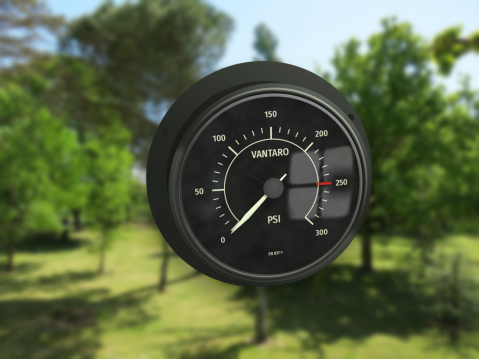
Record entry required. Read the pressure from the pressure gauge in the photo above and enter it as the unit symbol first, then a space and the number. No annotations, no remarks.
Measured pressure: psi 0
